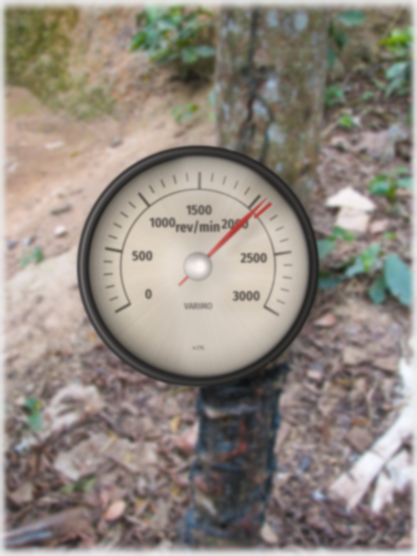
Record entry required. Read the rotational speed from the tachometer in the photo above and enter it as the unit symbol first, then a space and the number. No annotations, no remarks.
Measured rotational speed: rpm 2050
